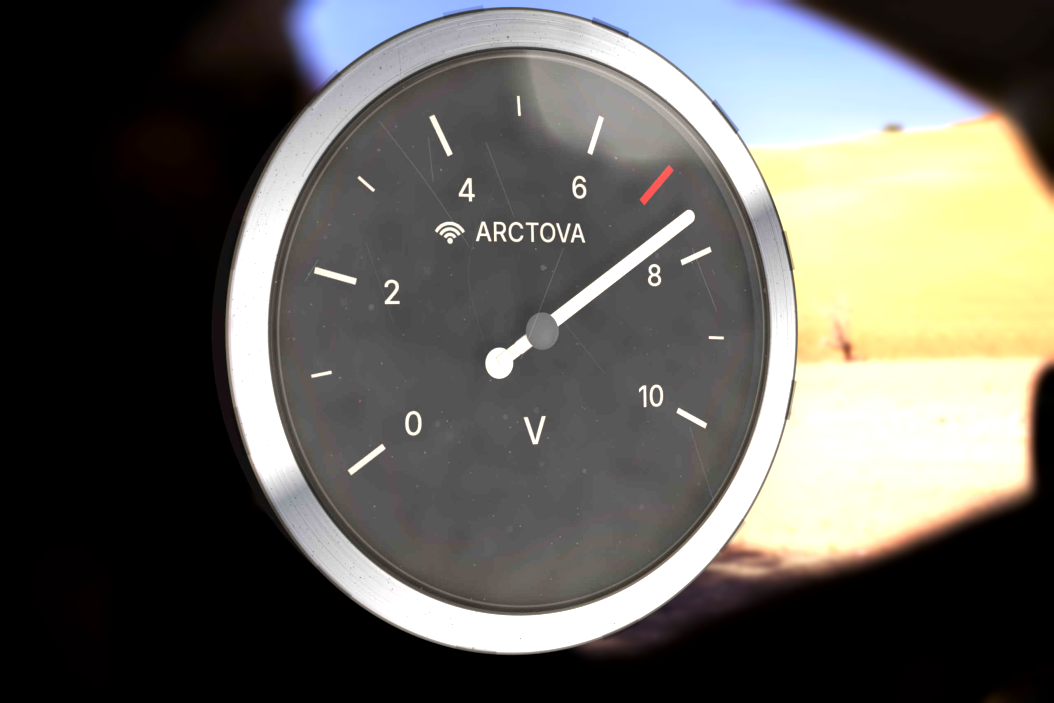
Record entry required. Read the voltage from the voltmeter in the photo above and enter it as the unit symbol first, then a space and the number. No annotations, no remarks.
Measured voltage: V 7.5
